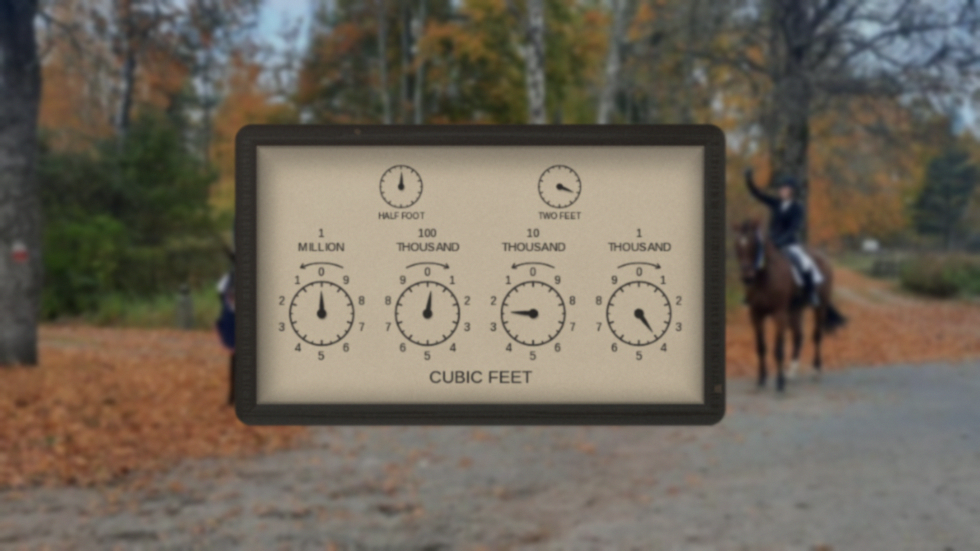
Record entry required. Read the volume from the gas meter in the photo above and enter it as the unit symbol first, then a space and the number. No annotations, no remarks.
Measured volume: ft³ 2400
